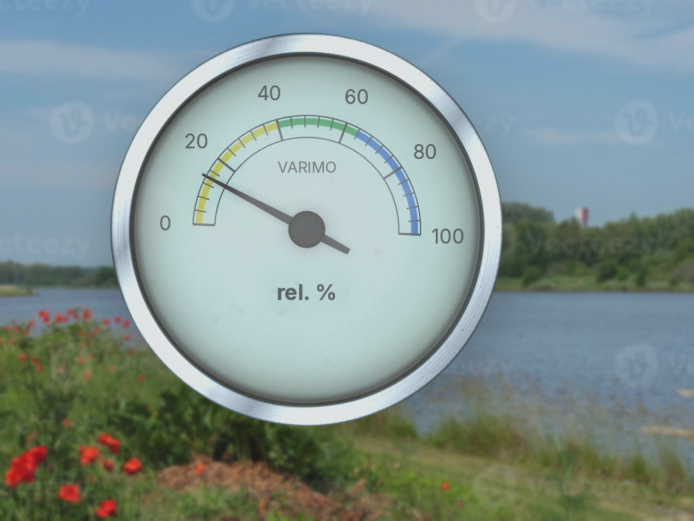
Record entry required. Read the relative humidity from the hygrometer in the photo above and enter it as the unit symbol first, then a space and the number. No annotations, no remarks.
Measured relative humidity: % 14
